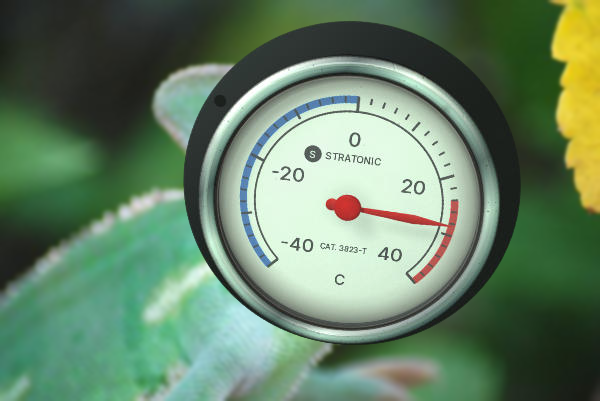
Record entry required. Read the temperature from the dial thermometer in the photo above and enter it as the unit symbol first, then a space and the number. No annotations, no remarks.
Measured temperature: °C 28
